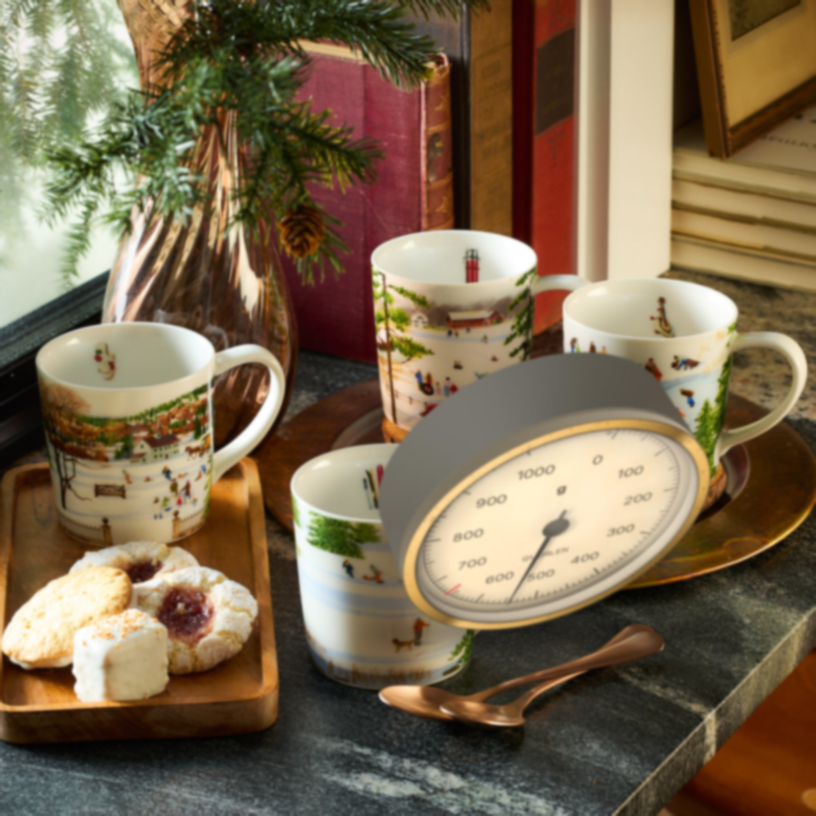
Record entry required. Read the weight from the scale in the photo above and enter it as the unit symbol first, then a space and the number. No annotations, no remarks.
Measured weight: g 550
